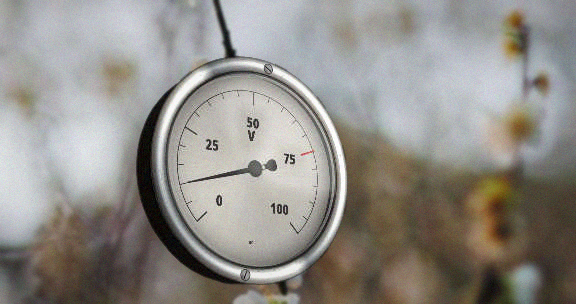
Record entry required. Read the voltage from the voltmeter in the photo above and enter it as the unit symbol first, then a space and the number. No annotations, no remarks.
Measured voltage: V 10
